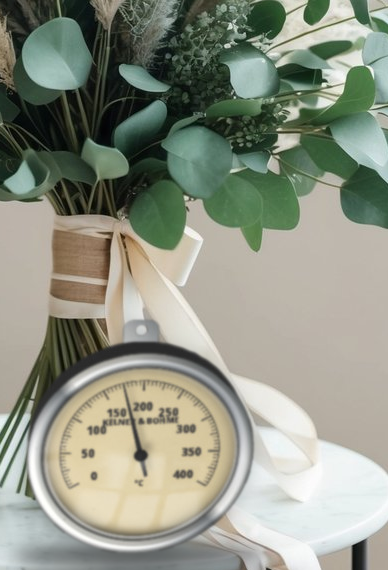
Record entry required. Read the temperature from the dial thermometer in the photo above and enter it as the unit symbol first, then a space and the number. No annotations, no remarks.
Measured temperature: °C 175
